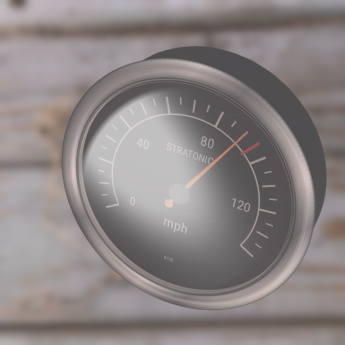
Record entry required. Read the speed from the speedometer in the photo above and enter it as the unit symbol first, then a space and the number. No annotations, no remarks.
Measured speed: mph 90
